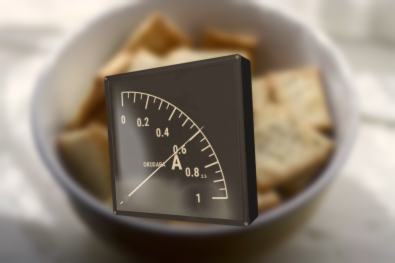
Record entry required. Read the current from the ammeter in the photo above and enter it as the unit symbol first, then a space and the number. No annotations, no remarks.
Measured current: A 0.6
